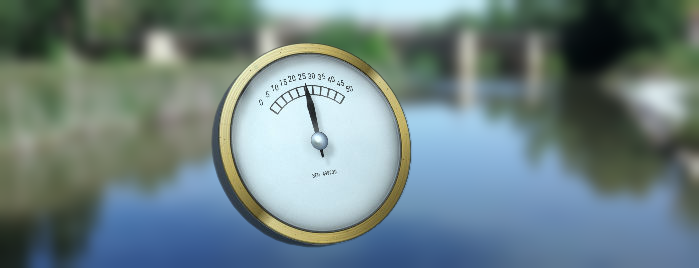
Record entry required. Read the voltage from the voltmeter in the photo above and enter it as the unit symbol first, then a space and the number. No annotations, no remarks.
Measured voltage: V 25
